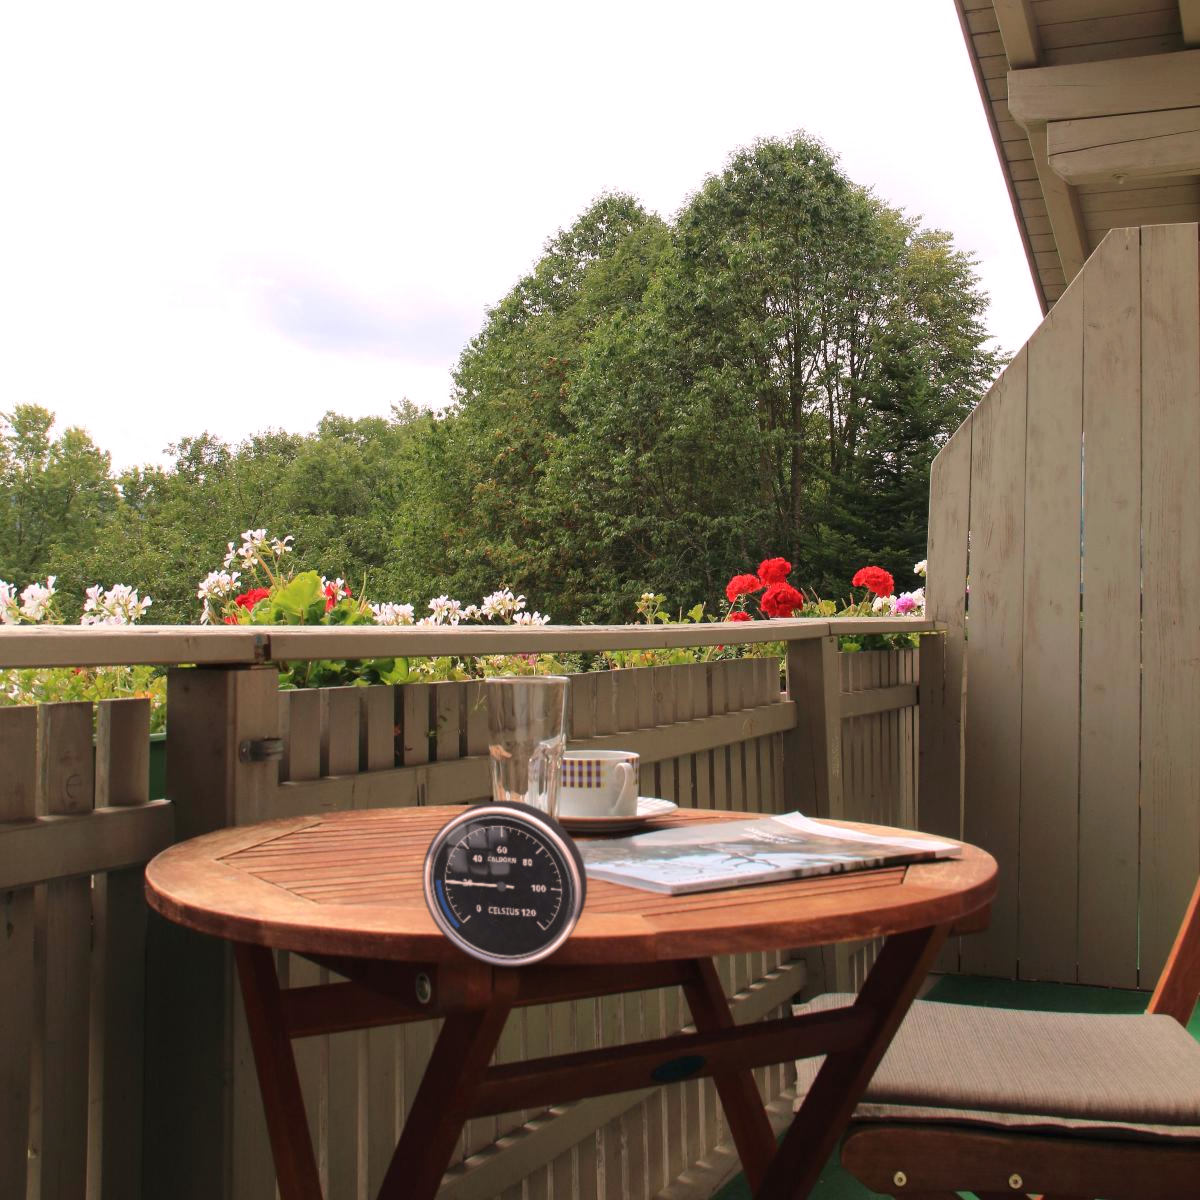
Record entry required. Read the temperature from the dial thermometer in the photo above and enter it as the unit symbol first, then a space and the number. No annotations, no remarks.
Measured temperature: °C 20
